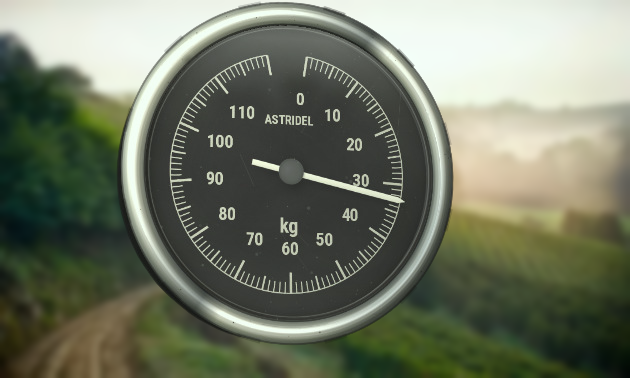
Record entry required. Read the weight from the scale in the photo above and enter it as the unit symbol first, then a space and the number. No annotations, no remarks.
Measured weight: kg 33
